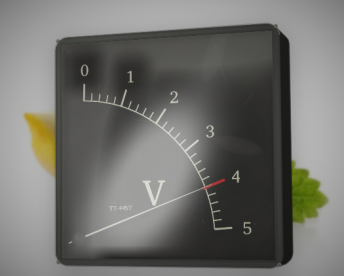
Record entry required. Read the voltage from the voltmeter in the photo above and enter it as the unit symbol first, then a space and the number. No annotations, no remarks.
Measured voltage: V 4
